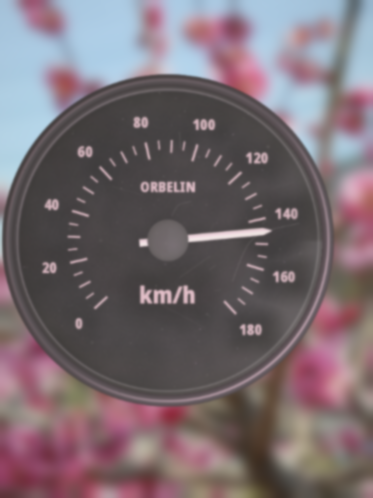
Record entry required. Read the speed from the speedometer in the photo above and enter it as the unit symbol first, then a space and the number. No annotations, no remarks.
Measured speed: km/h 145
